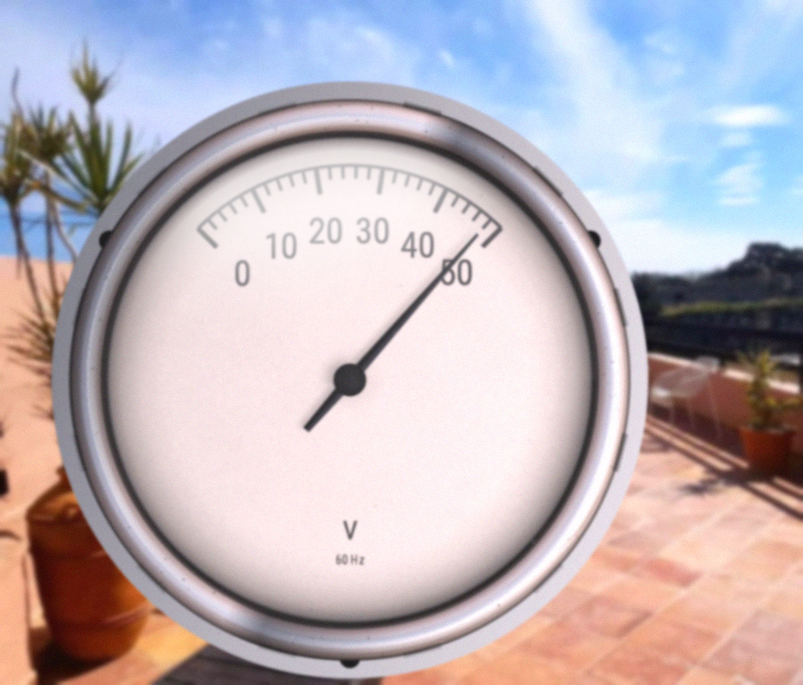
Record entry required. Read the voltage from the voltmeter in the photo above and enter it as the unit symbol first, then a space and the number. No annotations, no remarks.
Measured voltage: V 48
